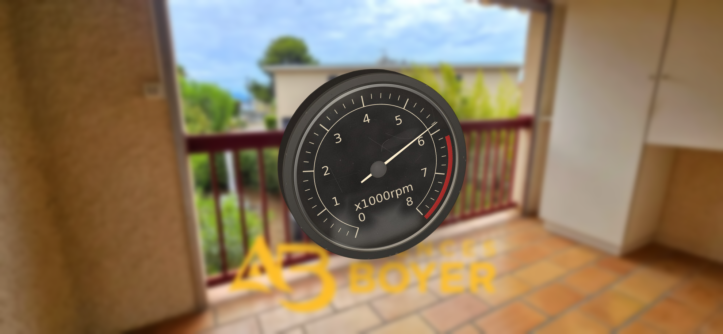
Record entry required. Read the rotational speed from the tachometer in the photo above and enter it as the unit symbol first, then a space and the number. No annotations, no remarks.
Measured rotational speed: rpm 5800
